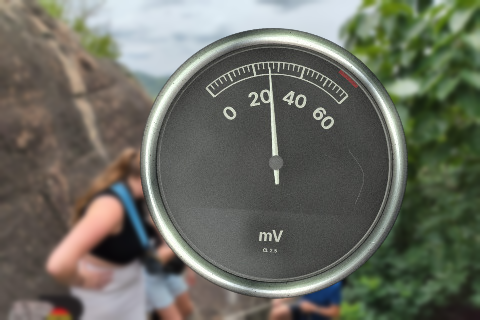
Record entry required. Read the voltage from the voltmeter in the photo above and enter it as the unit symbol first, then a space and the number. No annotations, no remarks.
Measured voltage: mV 26
